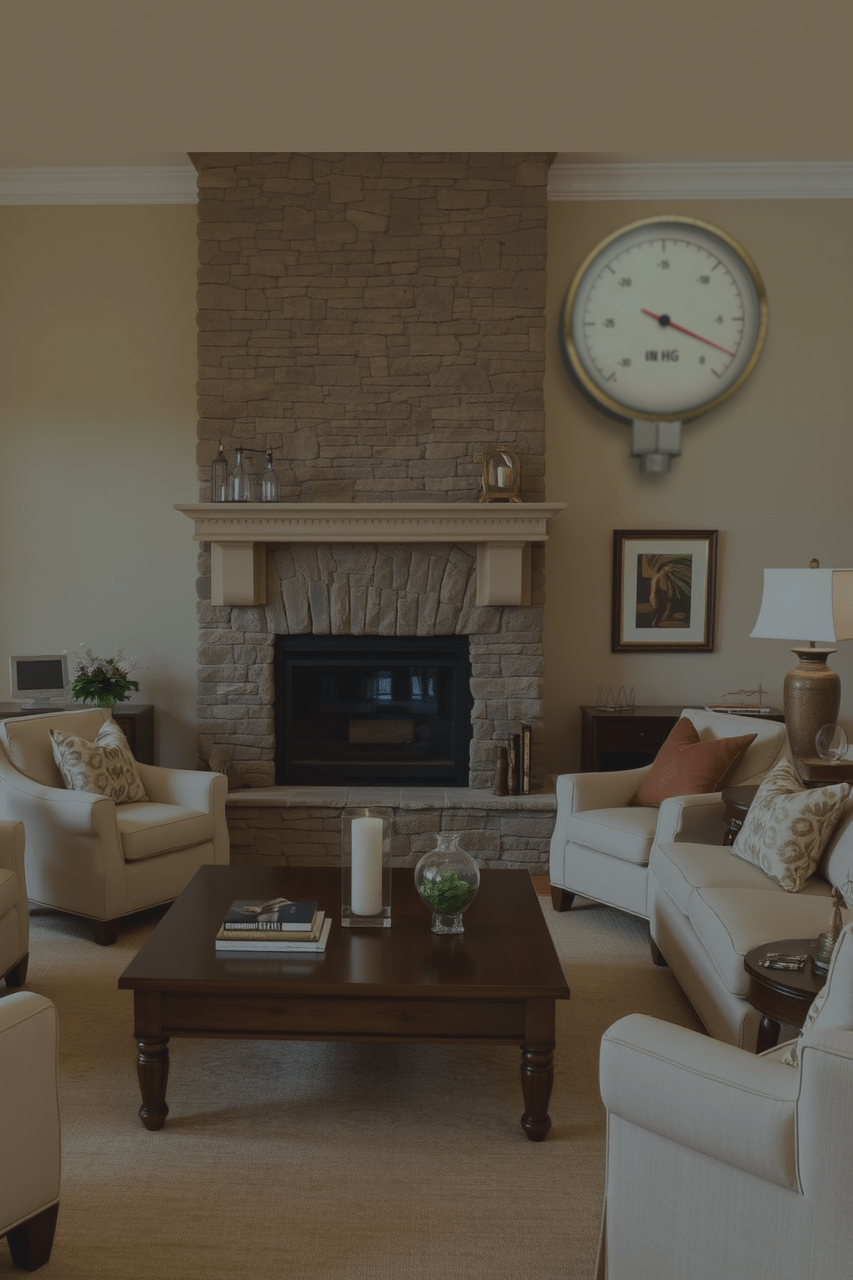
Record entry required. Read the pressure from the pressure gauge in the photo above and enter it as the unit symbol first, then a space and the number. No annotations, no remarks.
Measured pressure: inHg -2
